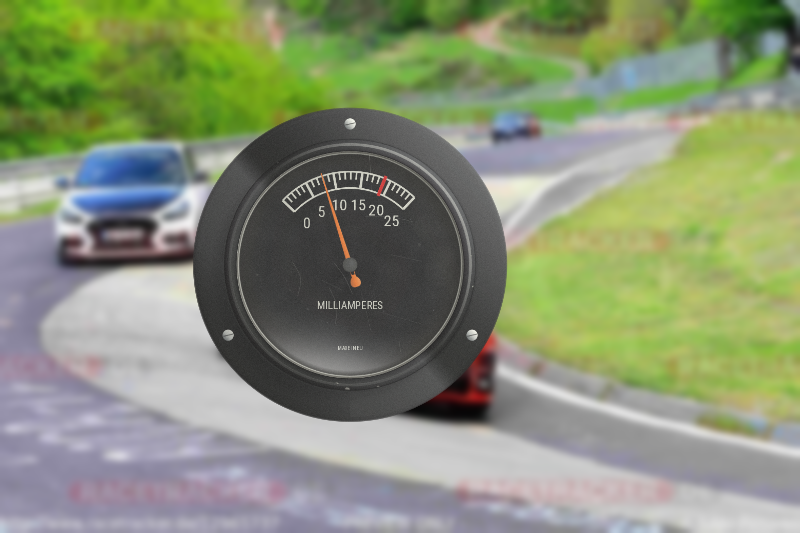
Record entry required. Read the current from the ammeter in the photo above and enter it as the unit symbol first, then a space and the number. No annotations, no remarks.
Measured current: mA 8
